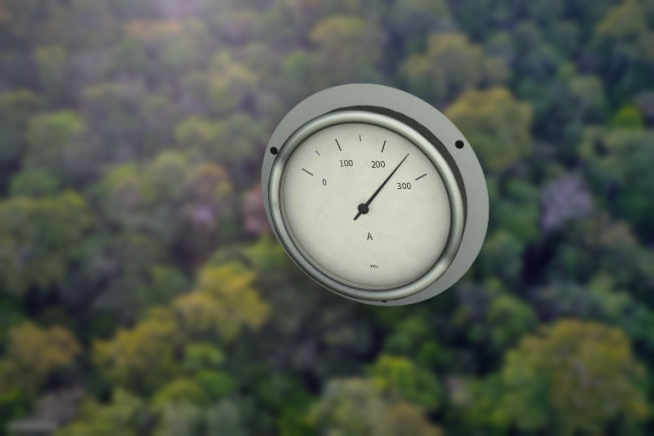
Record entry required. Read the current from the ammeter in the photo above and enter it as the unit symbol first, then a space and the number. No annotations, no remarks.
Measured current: A 250
